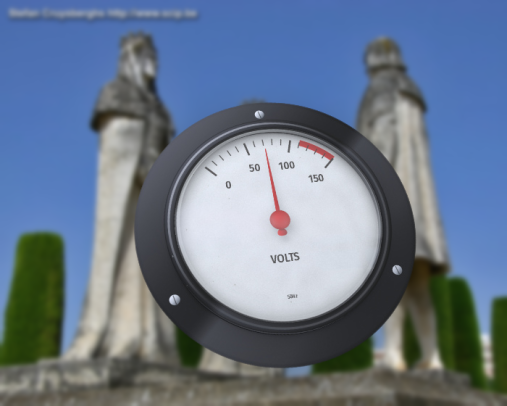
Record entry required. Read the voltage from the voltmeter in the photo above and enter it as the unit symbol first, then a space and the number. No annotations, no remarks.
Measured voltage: V 70
